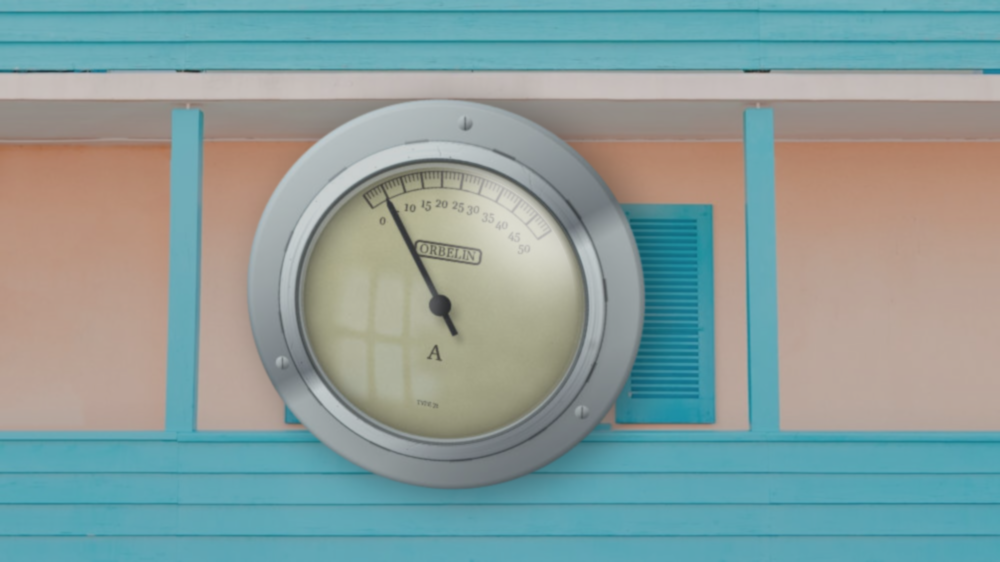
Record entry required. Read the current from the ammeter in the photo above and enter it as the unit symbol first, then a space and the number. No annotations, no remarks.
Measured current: A 5
